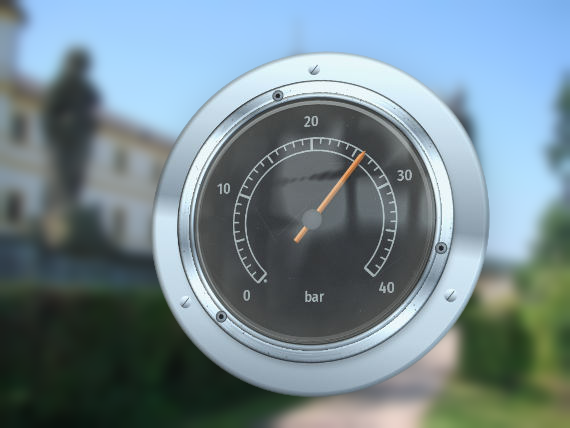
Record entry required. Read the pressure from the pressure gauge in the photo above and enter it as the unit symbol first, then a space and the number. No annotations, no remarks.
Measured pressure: bar 26
